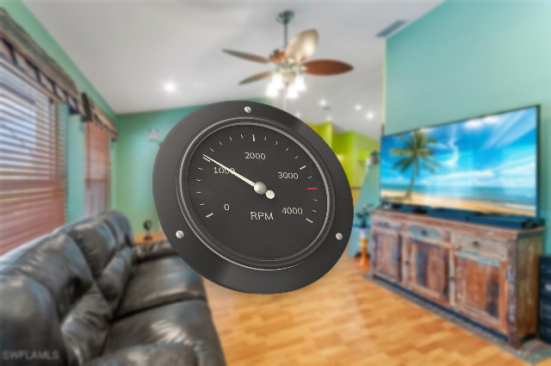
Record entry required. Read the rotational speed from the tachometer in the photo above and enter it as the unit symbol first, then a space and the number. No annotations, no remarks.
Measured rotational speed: rpm 1000
